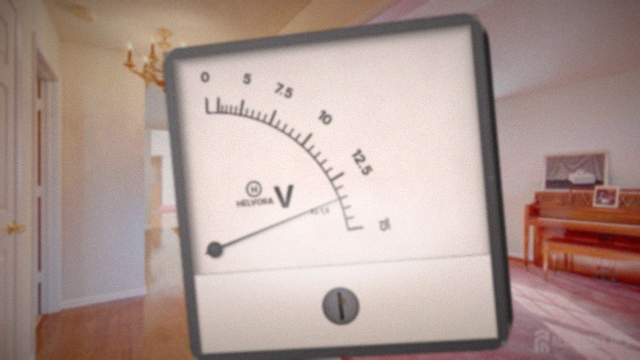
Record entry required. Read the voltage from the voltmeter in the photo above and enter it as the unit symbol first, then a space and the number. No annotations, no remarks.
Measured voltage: V 13.5
